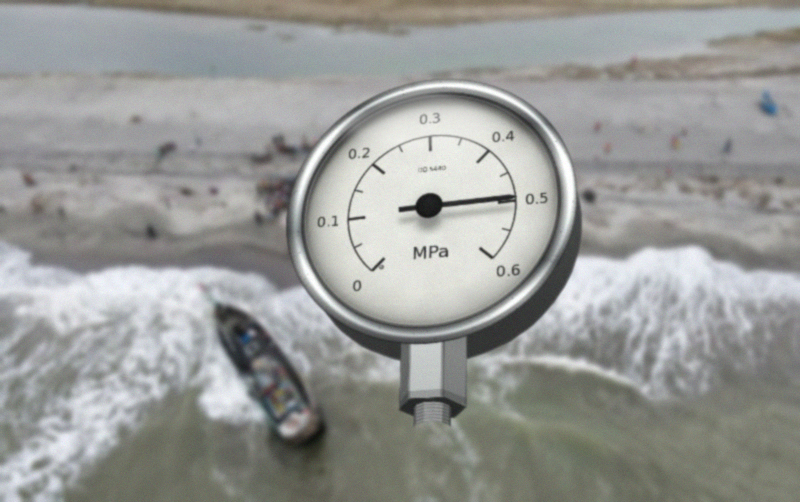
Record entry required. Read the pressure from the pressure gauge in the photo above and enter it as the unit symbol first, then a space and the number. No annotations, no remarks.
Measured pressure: MPa 0.5
